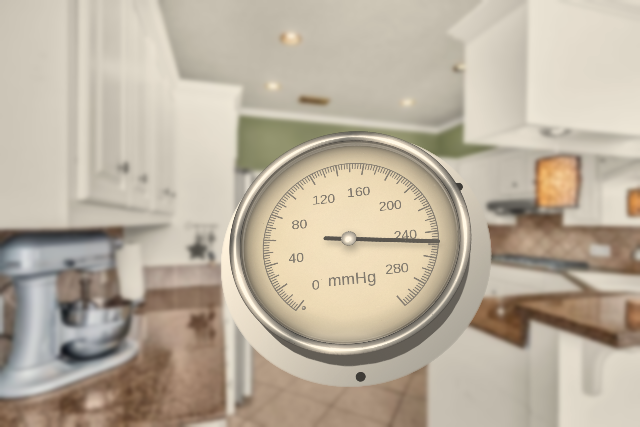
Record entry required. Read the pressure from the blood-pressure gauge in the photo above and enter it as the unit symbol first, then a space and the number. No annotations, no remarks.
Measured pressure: mmHg 250
